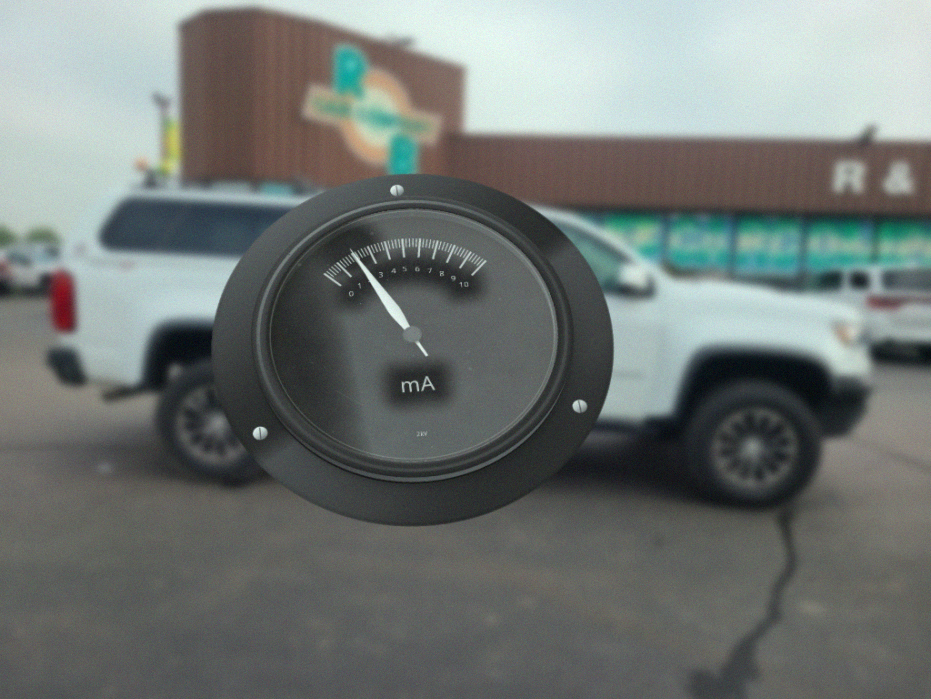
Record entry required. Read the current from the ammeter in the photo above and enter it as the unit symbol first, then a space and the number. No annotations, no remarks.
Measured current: mA 2
